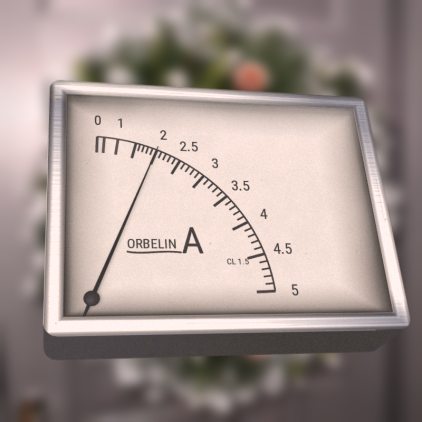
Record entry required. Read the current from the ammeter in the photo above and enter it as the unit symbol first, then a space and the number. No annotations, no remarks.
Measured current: A 2
